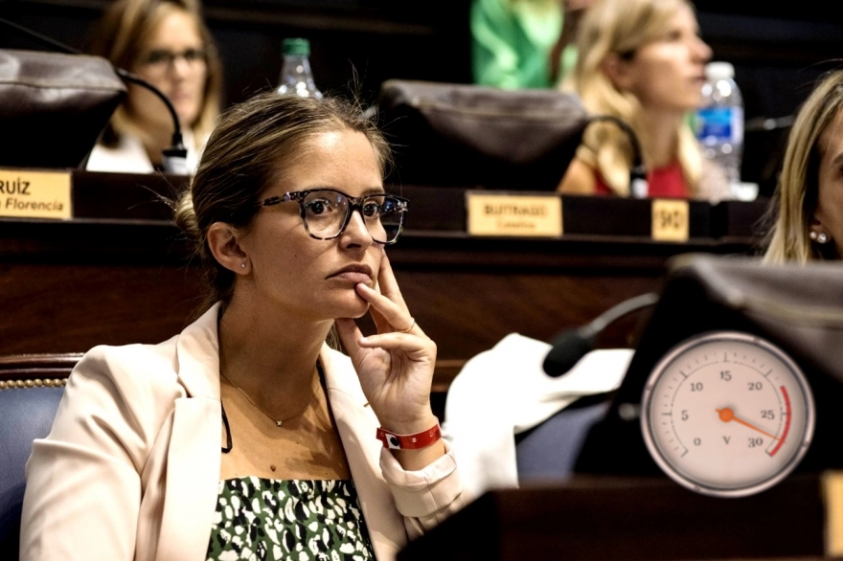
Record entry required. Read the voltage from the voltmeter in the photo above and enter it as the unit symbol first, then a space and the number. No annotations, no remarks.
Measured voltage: V 28
